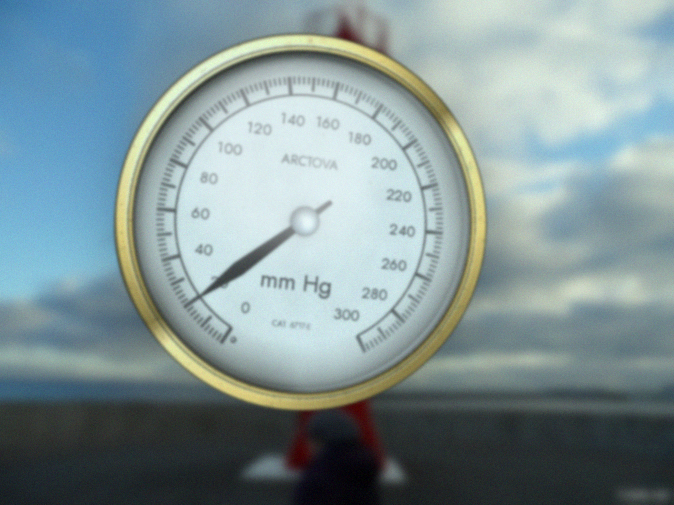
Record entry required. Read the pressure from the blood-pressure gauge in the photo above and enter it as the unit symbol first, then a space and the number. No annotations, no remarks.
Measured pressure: mmHg 20
